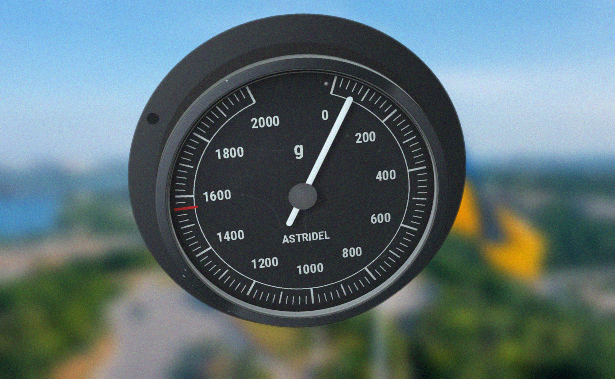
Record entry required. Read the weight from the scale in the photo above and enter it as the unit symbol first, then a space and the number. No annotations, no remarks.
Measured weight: g 60
